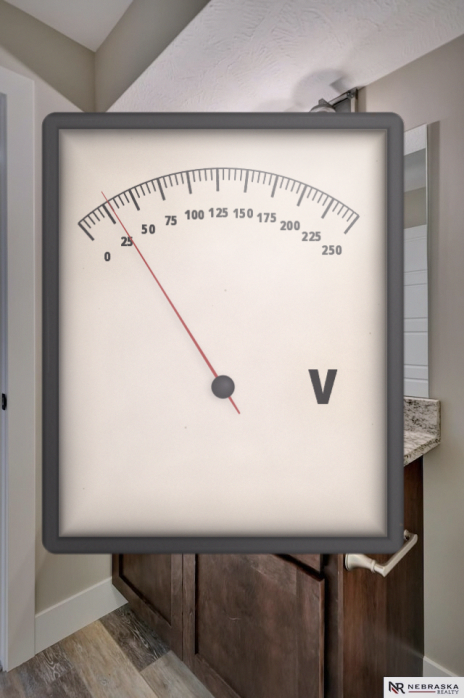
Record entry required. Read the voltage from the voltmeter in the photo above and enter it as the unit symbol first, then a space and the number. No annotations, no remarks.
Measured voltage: V 30
